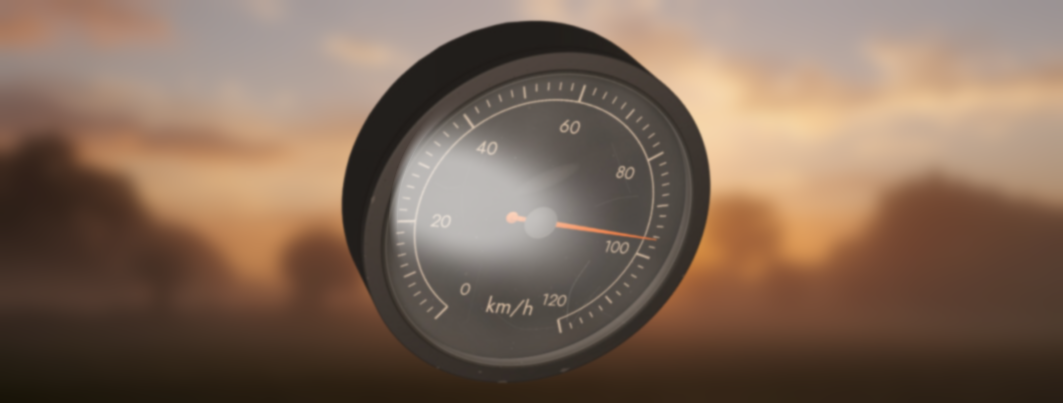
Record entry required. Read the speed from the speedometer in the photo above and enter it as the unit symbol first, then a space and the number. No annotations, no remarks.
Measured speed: km/h 96
